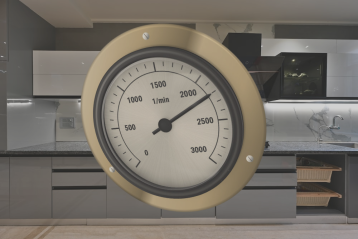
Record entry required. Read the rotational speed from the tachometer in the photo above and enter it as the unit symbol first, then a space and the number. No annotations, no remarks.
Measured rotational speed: rpm 2200
